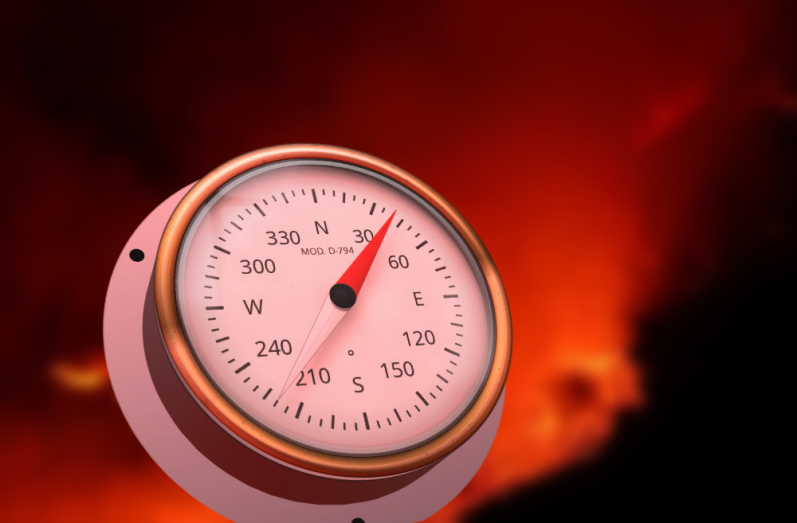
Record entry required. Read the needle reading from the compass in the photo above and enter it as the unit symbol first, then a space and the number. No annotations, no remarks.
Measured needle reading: ° 40
